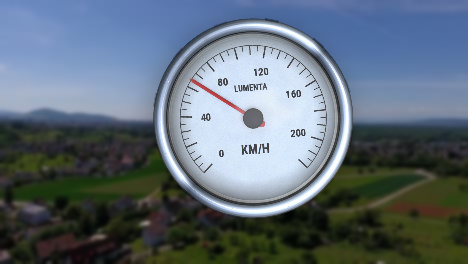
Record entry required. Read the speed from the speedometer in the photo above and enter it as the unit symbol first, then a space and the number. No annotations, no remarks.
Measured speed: km/h 65
